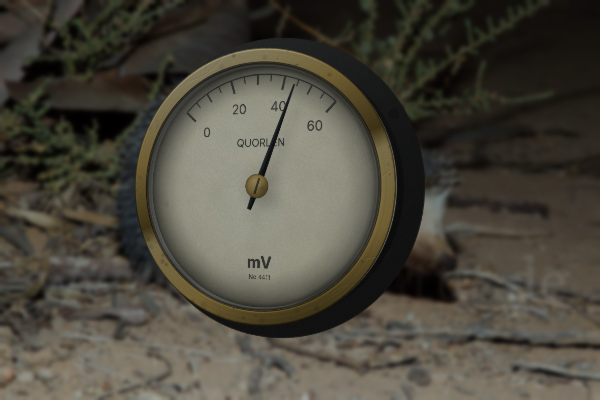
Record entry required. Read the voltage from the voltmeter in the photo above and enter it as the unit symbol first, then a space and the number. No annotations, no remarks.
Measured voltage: mV 45
